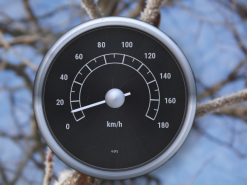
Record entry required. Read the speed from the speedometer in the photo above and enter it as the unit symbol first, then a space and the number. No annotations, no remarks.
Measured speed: km/h 10
